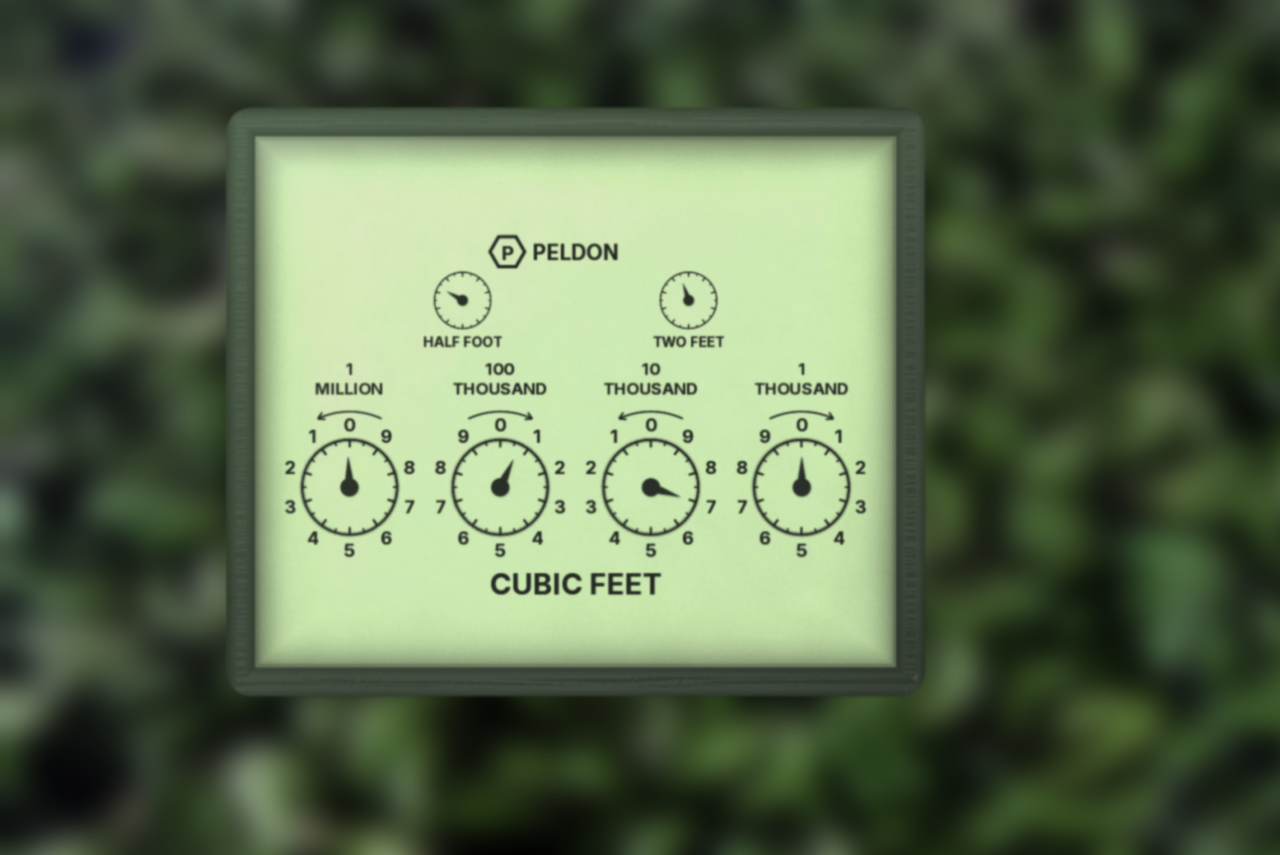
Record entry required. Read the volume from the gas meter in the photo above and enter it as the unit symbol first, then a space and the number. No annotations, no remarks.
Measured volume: ft³ 7000
